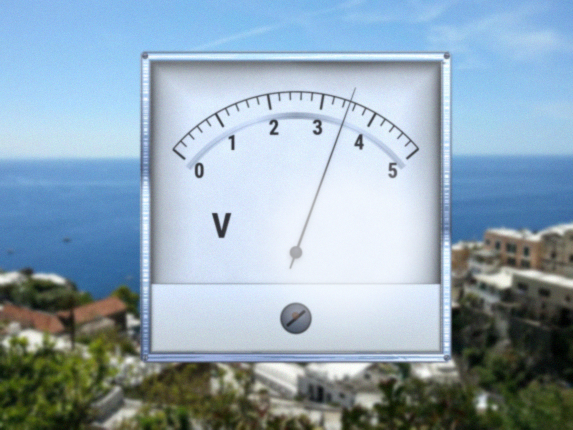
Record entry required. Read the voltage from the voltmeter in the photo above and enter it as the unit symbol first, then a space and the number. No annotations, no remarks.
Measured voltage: V 3.5
